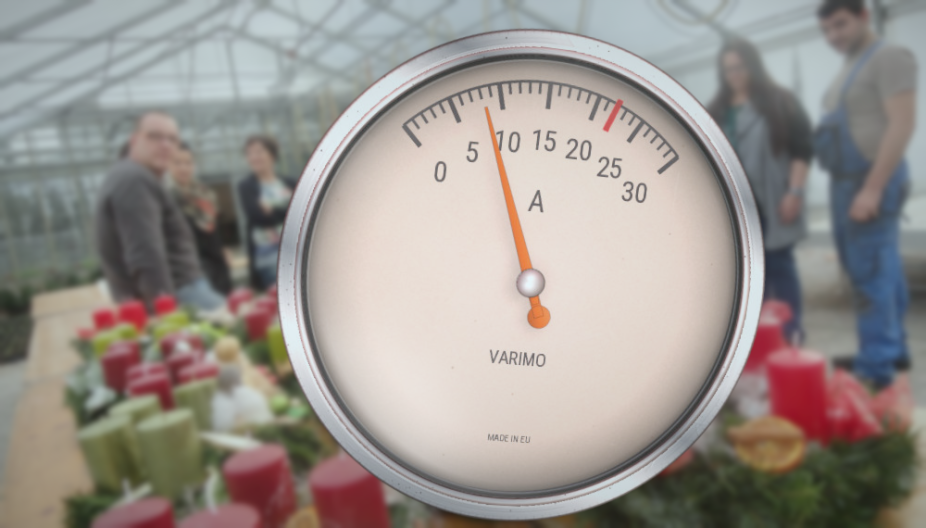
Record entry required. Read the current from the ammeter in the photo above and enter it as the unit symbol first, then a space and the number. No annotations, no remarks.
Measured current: A 8
